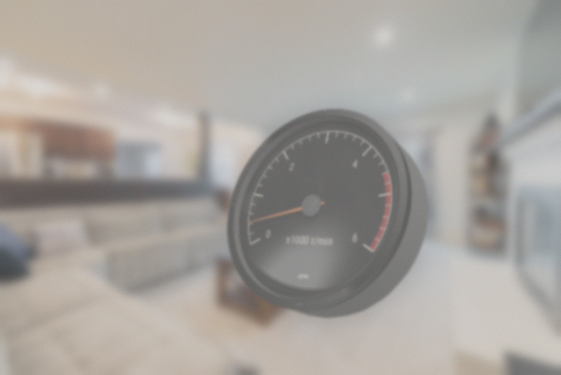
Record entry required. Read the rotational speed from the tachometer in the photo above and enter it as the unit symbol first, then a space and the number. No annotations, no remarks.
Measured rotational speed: rpm 400
